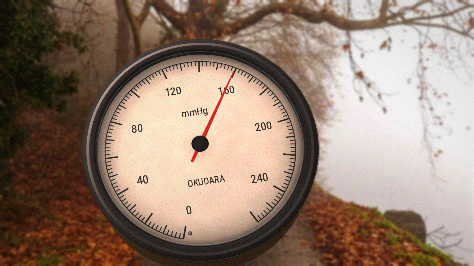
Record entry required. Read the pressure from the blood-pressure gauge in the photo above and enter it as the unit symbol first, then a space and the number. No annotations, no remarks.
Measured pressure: mmHg 160
